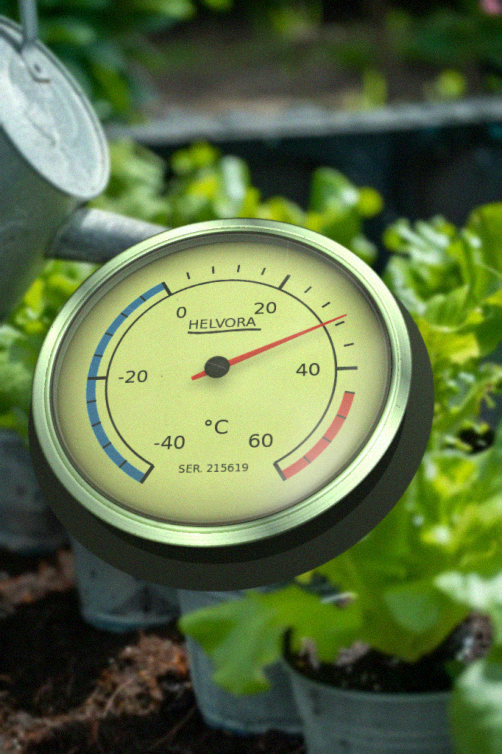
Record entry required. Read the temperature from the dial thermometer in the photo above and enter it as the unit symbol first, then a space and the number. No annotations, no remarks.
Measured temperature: °C 32
